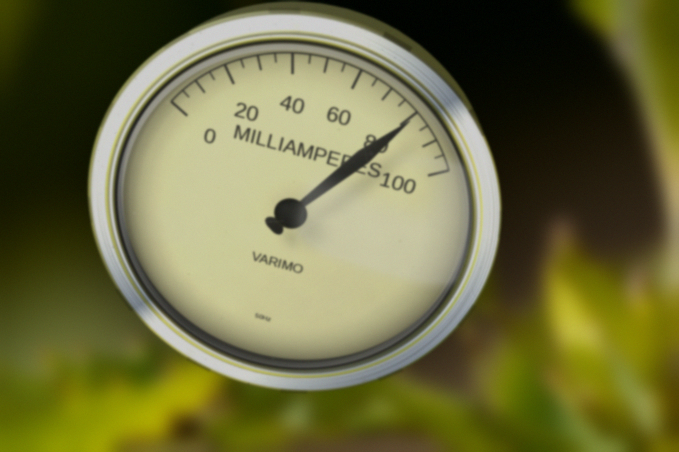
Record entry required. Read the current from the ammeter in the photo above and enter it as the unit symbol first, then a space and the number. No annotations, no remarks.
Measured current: mA 80
